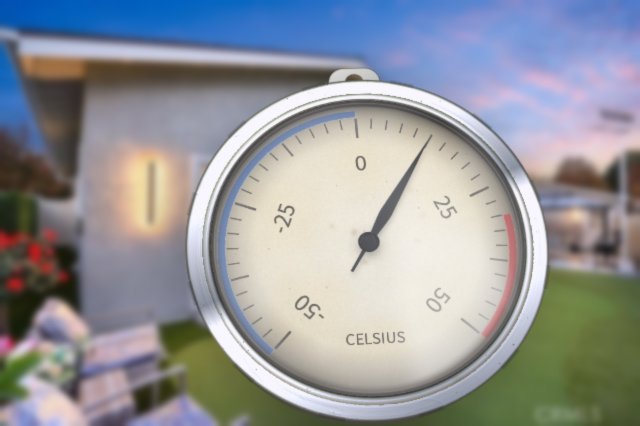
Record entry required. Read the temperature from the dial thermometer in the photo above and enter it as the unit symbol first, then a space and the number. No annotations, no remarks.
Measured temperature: °C 12.5
